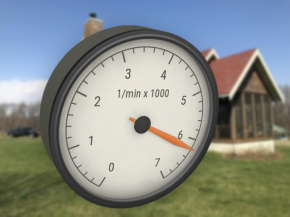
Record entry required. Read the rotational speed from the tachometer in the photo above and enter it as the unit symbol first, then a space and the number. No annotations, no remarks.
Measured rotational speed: rpm 6200
